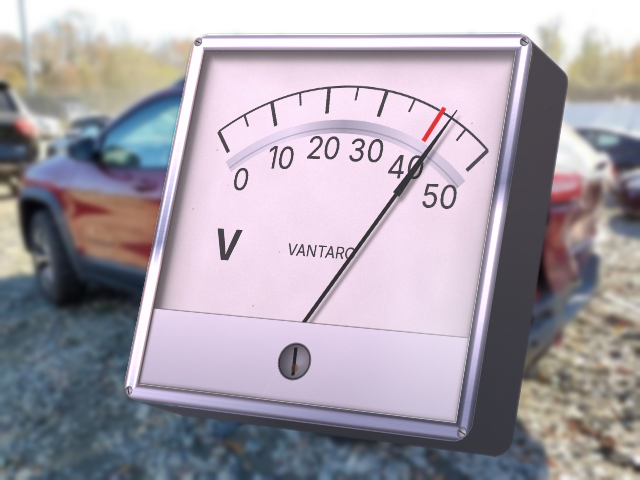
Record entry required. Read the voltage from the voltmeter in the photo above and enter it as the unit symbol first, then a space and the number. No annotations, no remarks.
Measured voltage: V 42.5
